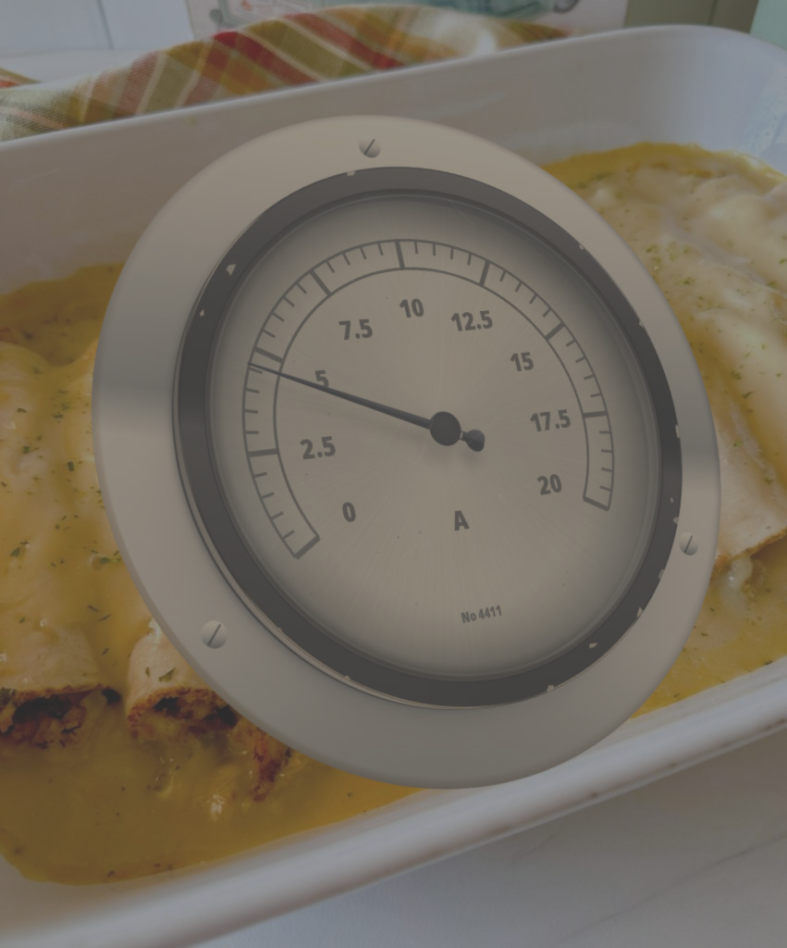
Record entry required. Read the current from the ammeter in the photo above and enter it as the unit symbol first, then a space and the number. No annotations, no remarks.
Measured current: A 4.5
